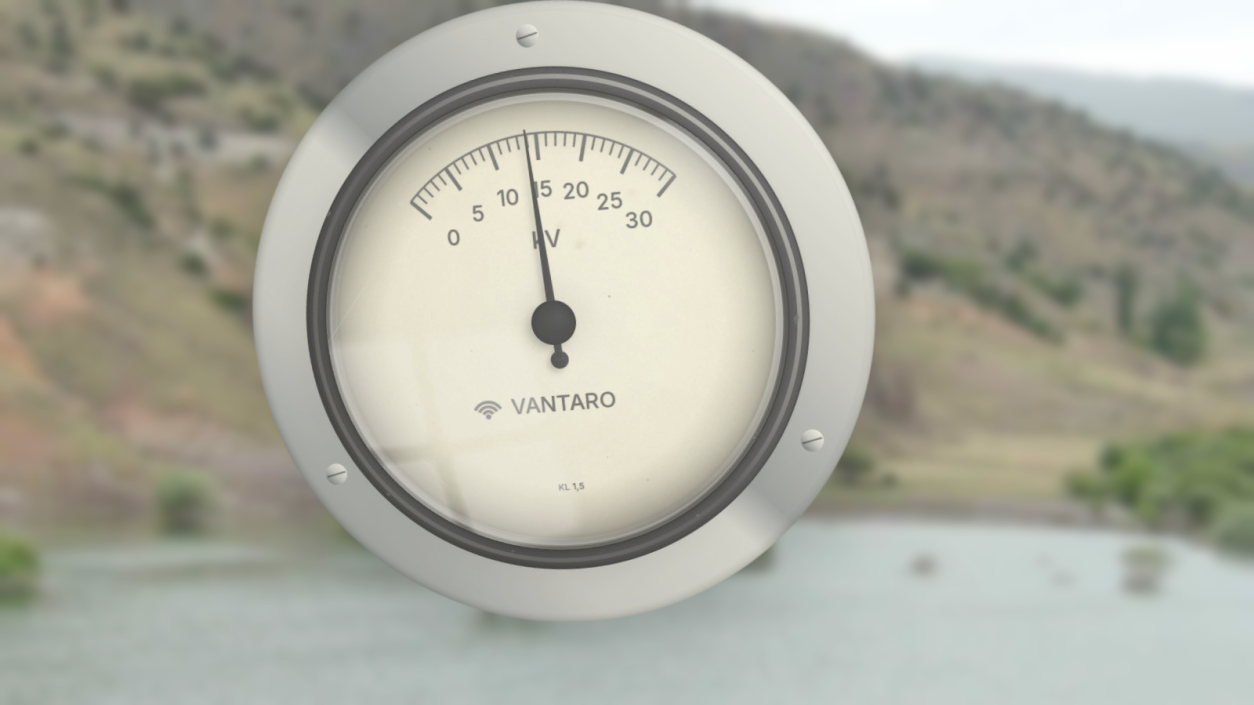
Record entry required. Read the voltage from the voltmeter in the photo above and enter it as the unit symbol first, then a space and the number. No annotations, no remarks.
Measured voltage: kV 14
